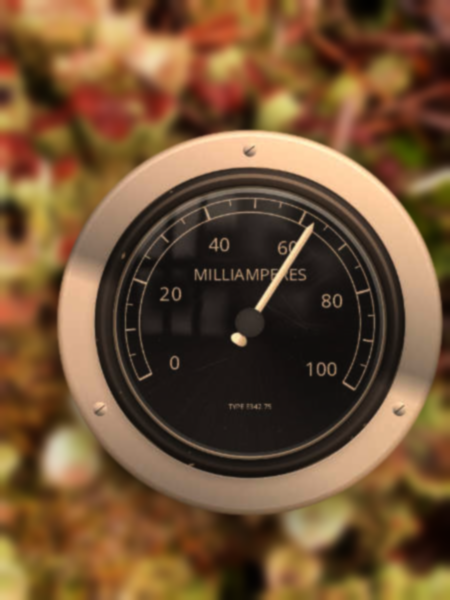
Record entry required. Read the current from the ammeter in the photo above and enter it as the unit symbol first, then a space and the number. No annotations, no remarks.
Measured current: mA 62.5
